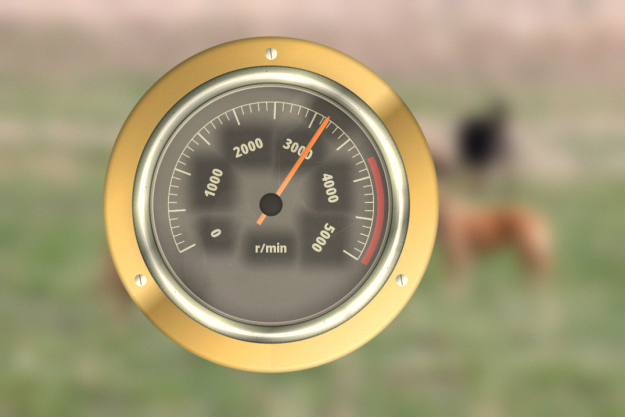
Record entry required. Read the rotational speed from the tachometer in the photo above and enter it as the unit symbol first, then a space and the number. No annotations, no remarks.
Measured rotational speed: rpm 3150
